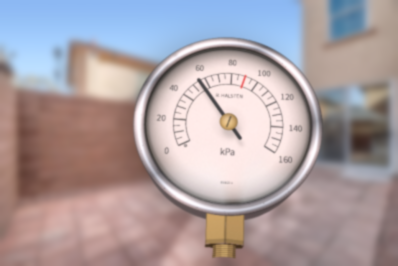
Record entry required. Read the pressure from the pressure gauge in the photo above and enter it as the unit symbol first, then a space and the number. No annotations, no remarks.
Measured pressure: kPa 55
